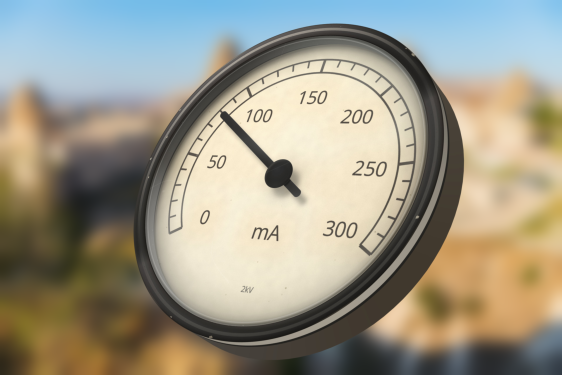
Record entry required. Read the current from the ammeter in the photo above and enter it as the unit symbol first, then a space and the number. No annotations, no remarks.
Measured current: mA 80
